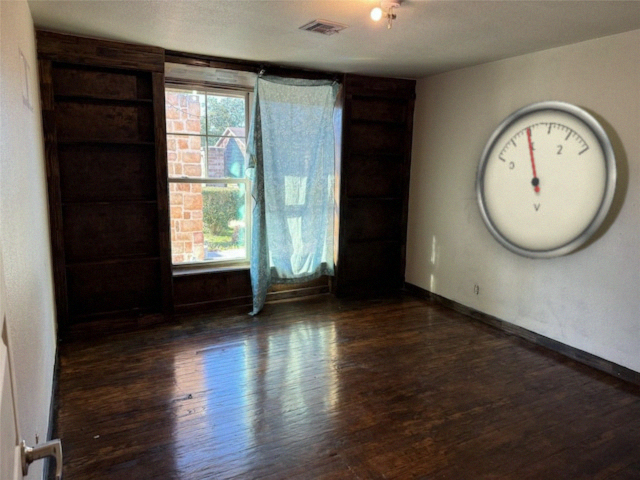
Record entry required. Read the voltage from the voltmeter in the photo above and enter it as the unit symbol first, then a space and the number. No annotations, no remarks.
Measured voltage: V 1
